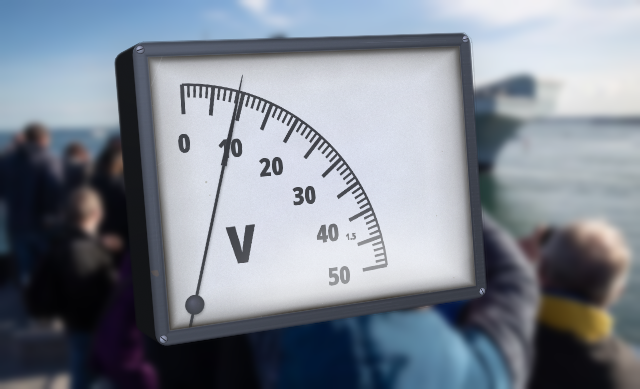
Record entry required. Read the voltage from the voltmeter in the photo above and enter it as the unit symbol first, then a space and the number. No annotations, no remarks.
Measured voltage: V 9
